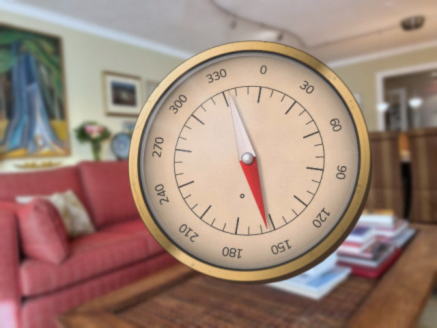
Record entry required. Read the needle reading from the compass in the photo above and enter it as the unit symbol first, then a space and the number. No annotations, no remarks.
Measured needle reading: ° 155
